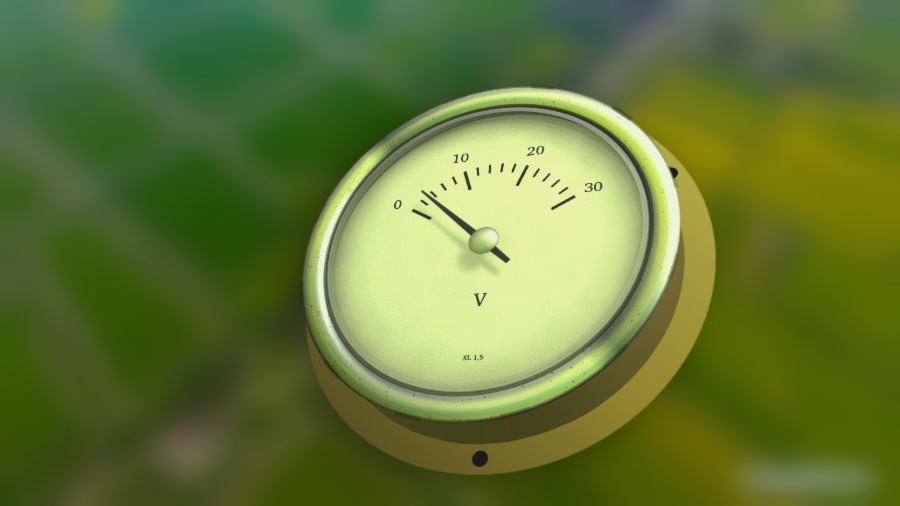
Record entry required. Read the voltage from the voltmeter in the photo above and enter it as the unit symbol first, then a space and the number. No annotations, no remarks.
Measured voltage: V 3
